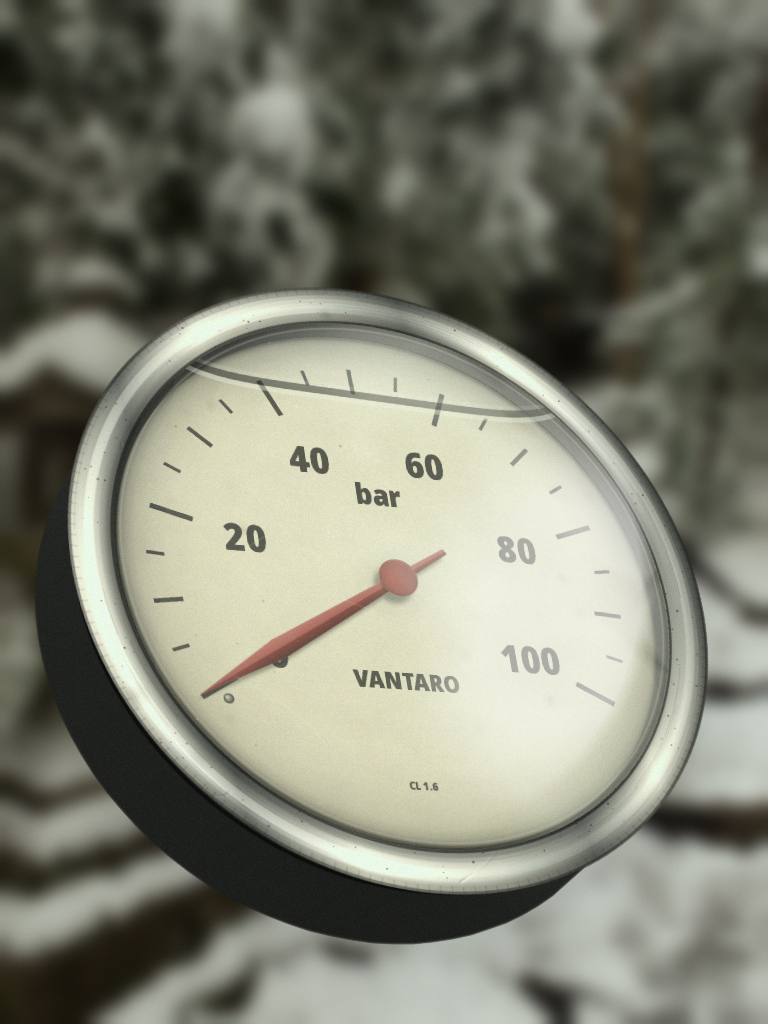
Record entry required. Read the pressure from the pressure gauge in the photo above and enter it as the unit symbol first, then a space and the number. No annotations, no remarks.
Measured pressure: bar 0
